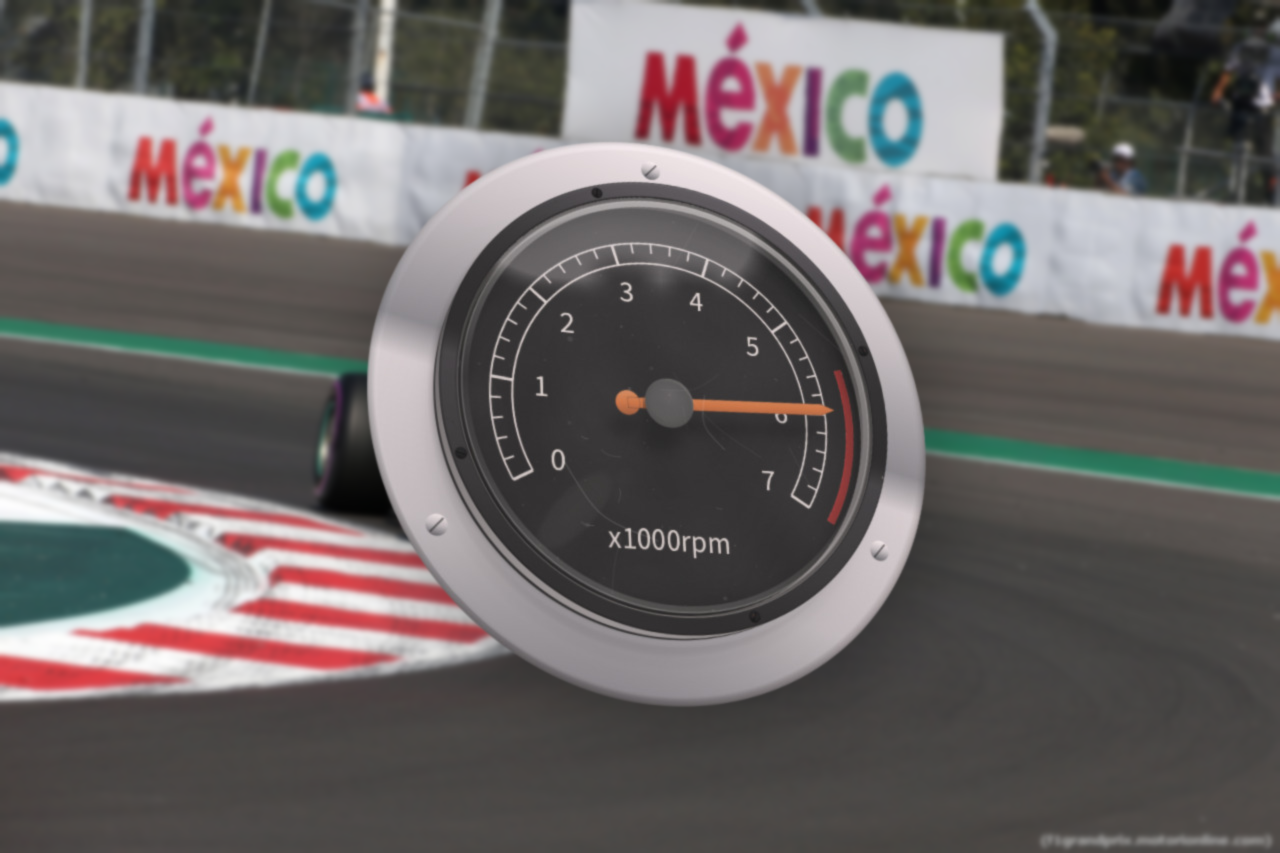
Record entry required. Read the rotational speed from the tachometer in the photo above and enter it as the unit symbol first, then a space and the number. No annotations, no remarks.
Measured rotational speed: rpm 6000
